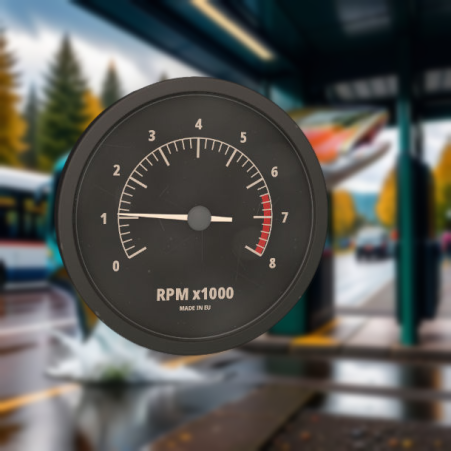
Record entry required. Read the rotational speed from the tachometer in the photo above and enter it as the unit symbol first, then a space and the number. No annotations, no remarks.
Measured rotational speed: rpm 1100
